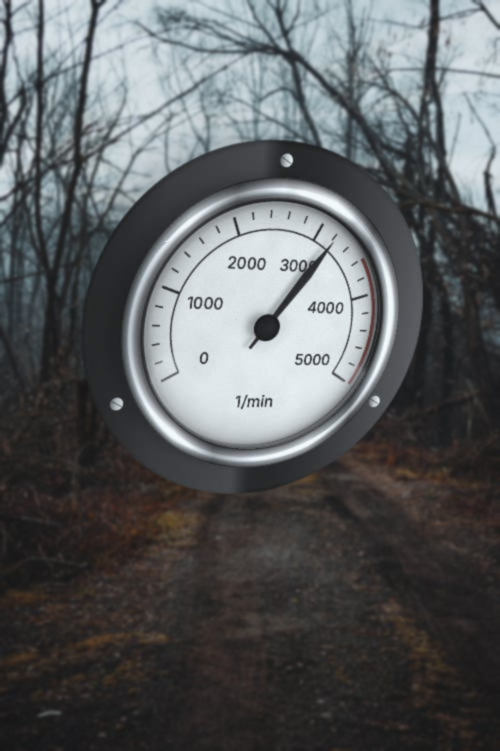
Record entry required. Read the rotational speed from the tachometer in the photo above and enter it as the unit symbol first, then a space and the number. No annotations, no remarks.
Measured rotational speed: rpm 3200
